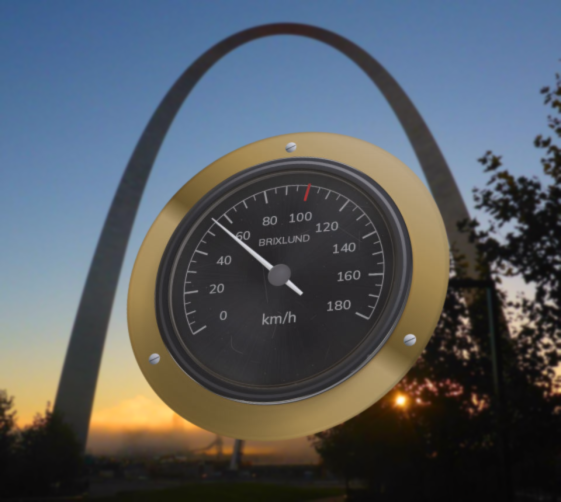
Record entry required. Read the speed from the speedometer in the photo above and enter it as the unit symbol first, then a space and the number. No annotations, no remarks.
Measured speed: km/h 55
